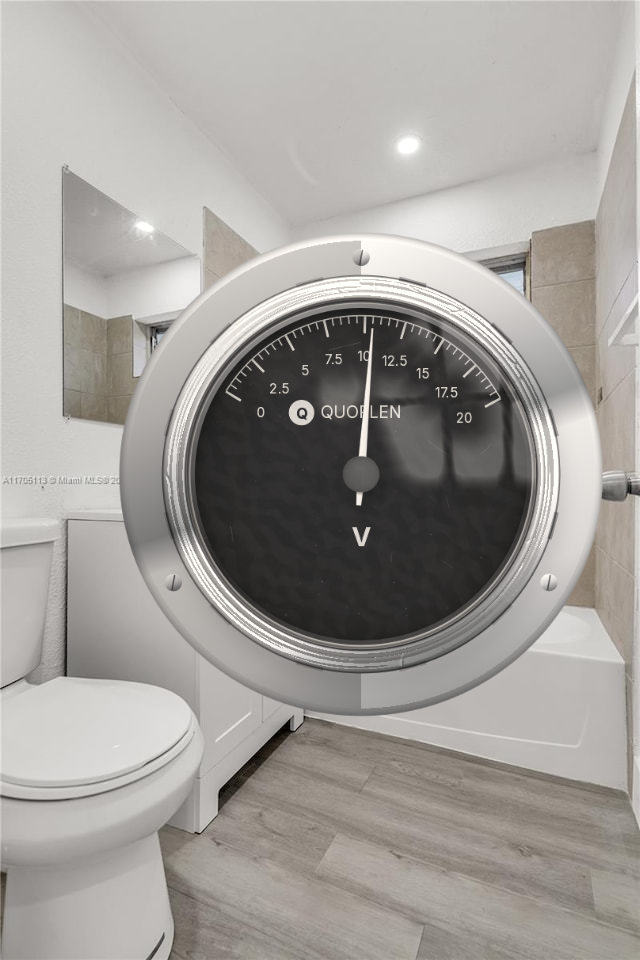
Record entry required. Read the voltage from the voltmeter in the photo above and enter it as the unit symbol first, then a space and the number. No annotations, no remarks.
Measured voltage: V 10.5
